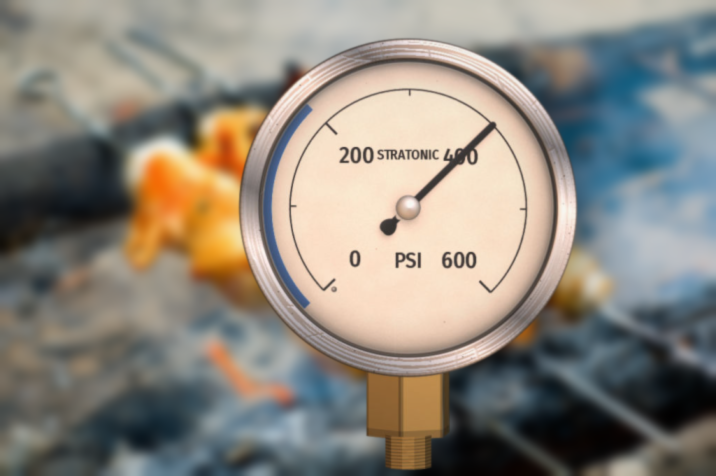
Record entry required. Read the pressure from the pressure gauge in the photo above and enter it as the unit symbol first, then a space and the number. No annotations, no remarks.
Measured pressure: psi 400
